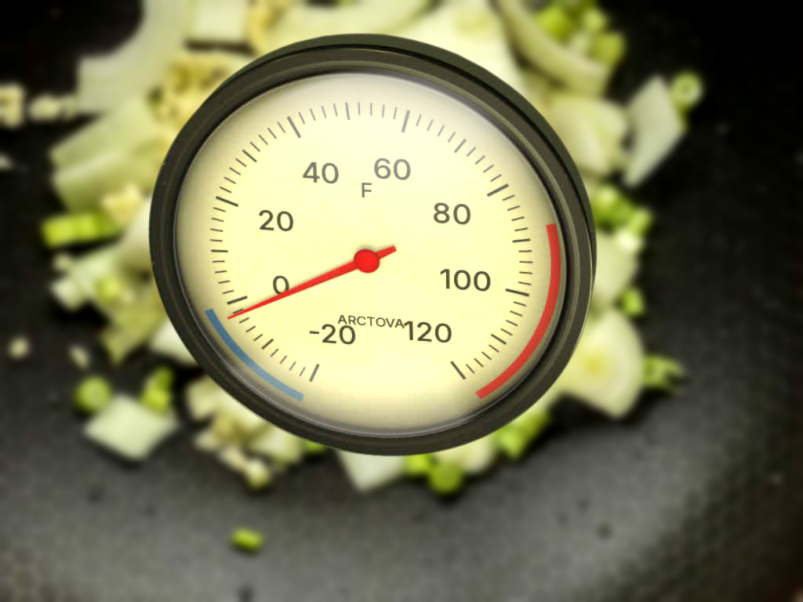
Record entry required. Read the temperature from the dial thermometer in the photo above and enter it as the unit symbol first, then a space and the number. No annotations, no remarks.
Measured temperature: °F -2
